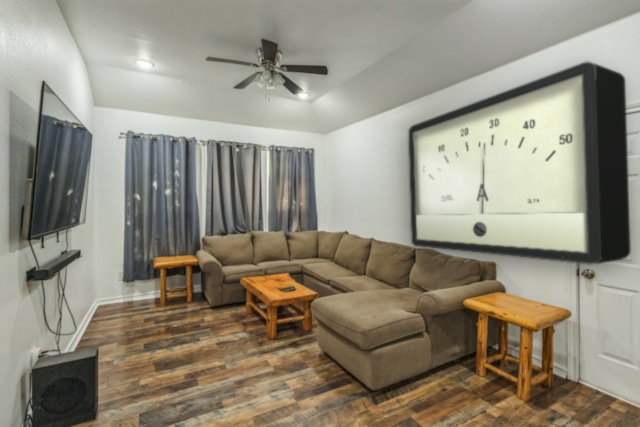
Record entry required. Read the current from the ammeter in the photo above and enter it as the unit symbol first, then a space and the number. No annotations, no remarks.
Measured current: A 27.5
